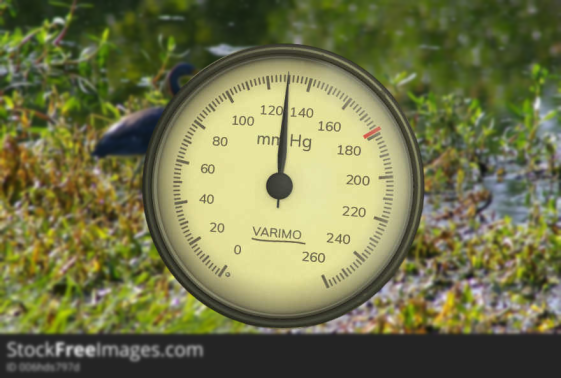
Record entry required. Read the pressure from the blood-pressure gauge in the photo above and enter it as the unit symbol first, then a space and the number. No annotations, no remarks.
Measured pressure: mmHg 130
